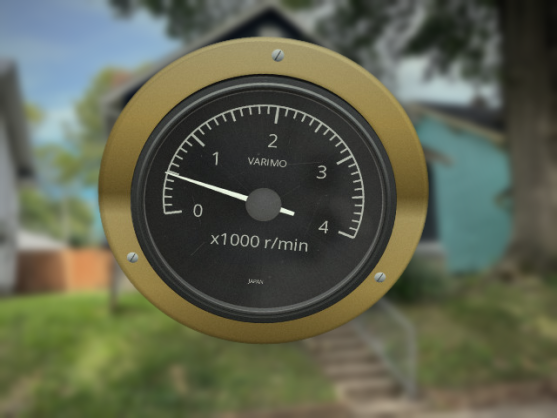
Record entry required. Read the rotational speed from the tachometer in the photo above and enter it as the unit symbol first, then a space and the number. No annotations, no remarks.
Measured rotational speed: rpm 500
